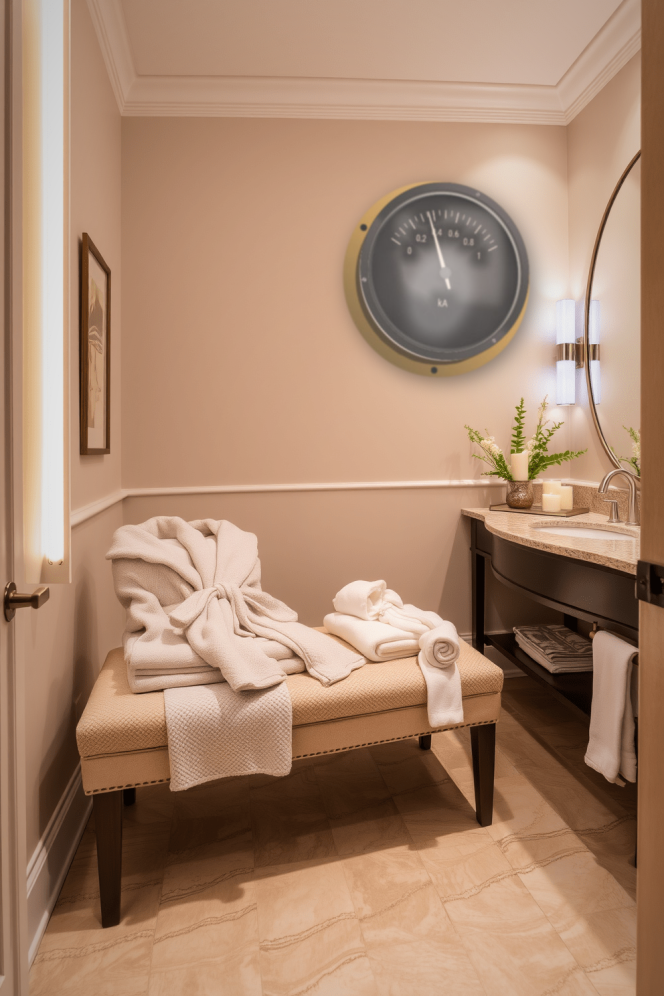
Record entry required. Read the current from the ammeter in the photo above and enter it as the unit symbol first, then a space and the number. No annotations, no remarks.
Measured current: kA 0.35
